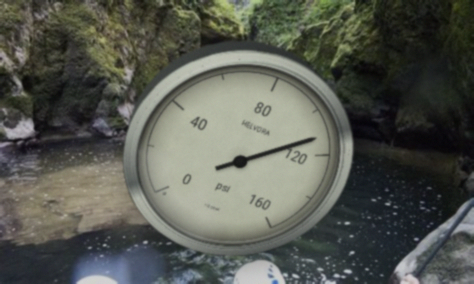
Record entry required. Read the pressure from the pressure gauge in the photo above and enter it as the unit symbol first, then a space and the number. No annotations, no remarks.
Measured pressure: psi 110
